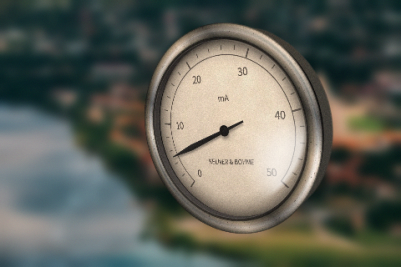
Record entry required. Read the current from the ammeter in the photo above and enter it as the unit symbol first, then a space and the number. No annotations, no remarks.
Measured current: mA 5
